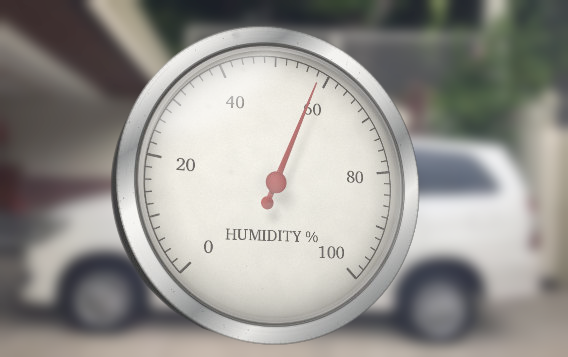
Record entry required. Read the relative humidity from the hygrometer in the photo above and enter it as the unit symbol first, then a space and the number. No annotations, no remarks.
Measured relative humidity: % 58
